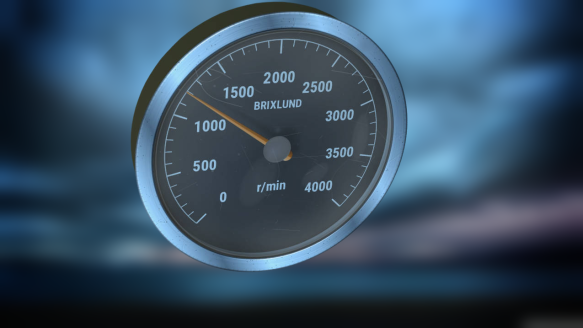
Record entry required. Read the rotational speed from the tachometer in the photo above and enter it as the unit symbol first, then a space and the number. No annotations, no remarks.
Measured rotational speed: rpm 1200
